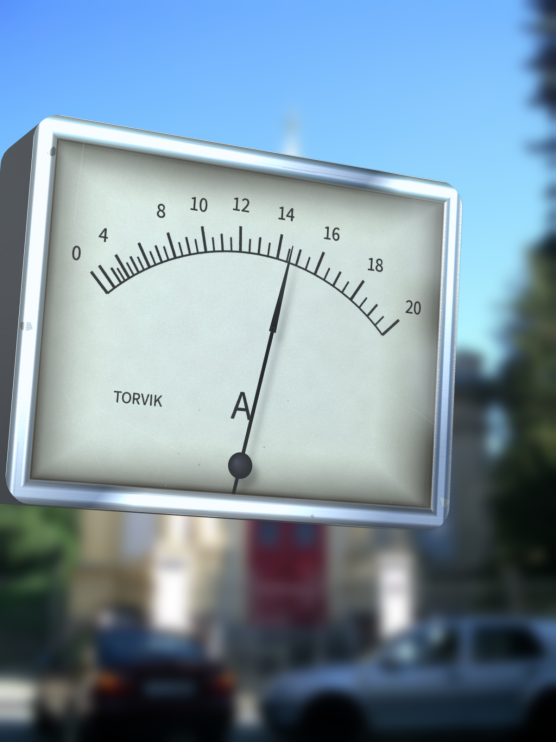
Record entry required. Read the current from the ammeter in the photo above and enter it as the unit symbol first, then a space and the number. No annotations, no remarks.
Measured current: A 14.5
